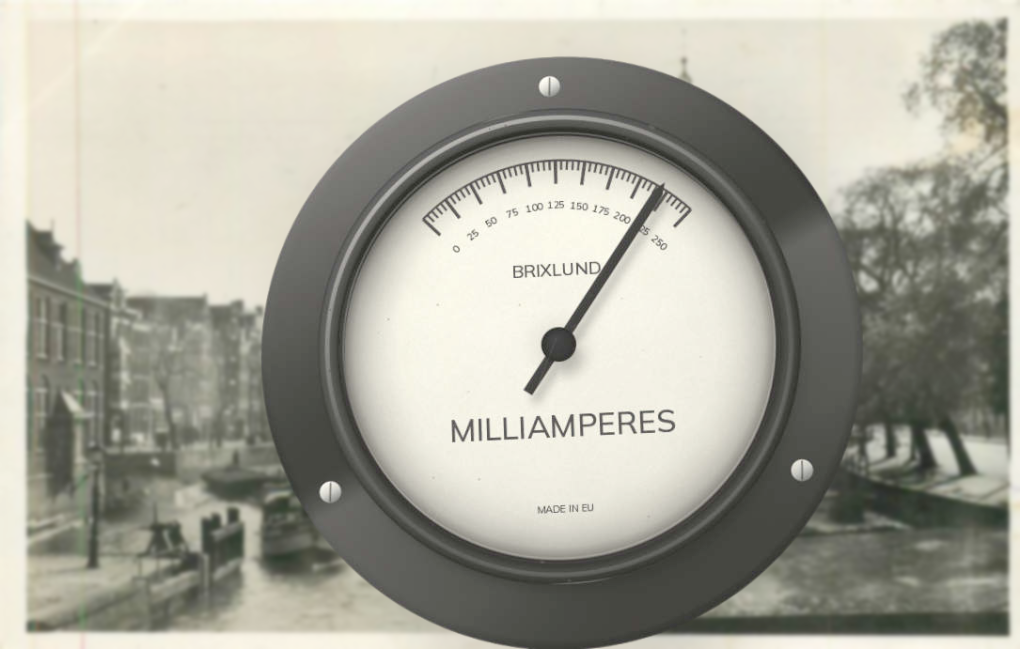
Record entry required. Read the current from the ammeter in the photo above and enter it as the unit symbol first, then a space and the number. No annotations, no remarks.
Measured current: mA 220
